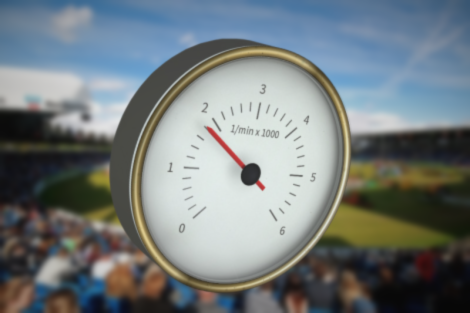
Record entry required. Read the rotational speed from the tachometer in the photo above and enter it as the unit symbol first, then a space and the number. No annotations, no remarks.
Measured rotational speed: rpm 1800
